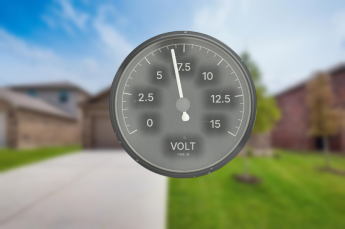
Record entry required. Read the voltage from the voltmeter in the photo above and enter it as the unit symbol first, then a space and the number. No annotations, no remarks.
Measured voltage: V 6.75
